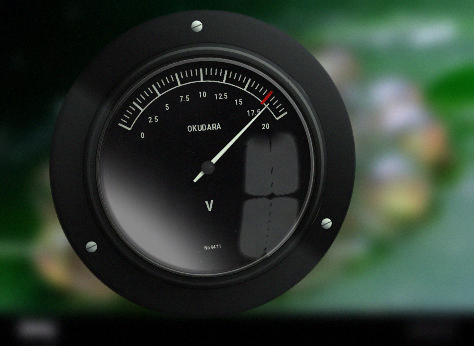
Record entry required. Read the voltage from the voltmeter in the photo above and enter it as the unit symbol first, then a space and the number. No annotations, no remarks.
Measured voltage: V 18
